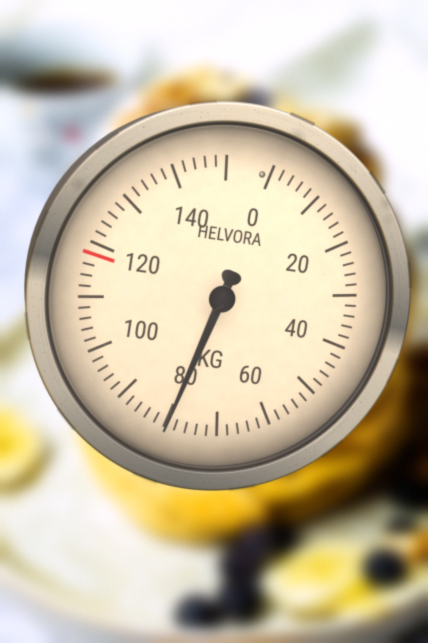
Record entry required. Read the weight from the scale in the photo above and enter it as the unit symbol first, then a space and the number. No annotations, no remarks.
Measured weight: kg 80
